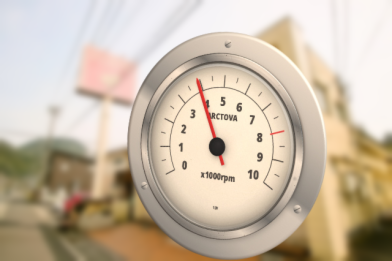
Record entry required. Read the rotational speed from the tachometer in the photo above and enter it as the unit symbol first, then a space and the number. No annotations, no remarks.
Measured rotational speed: rpm 4000
